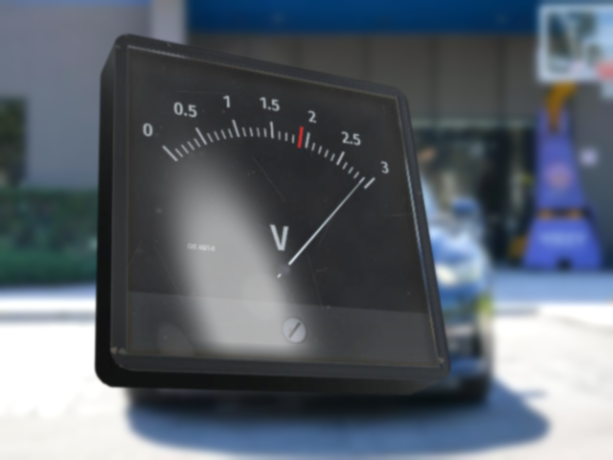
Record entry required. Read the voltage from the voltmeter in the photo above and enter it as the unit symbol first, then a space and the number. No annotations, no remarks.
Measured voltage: V 2.9
